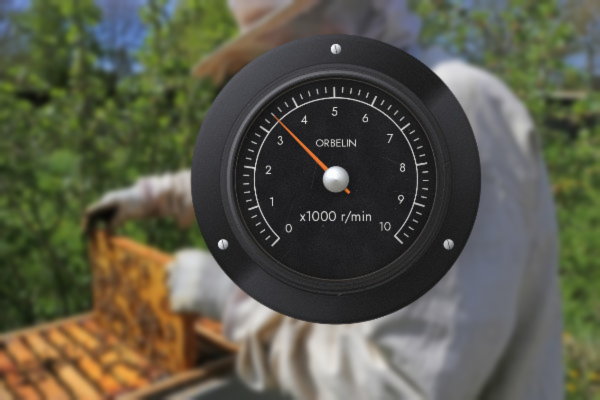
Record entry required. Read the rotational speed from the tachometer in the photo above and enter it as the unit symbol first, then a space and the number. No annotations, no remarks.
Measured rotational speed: rpm 3400
